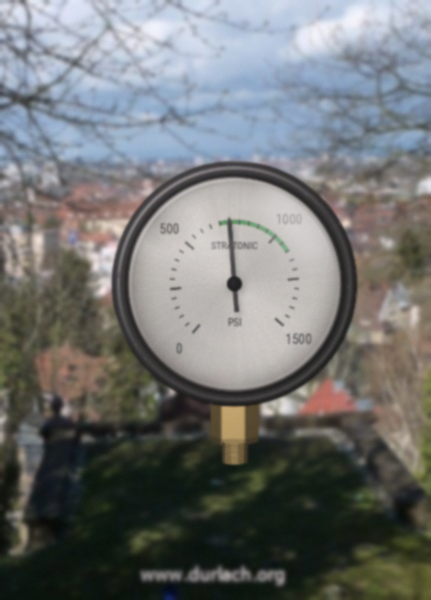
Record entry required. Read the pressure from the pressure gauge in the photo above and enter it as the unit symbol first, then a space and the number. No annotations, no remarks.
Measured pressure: psi 750
